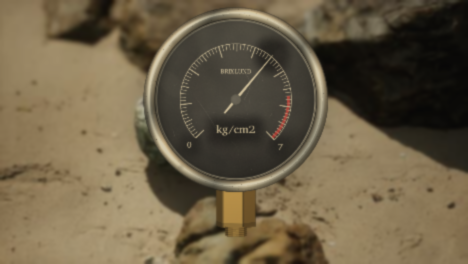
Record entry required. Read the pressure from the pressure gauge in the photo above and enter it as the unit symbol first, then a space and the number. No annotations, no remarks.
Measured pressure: kg/cm² 4.5
